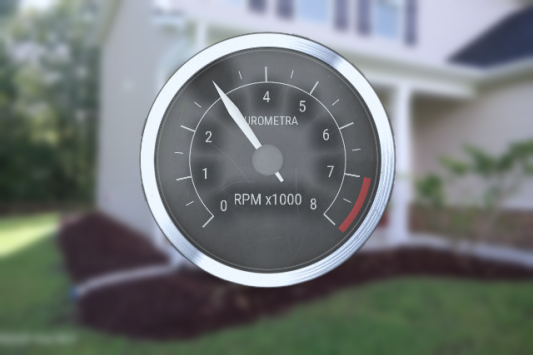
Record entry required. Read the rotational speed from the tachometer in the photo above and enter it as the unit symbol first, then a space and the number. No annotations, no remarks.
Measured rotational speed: rpm 3000
